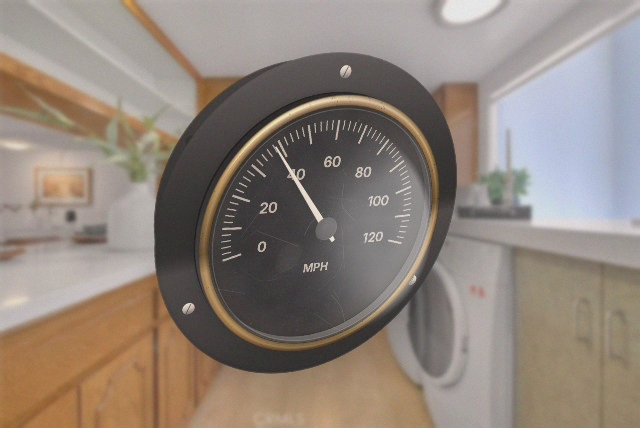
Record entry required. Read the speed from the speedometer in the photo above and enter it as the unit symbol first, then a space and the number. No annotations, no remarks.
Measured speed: mph 38
